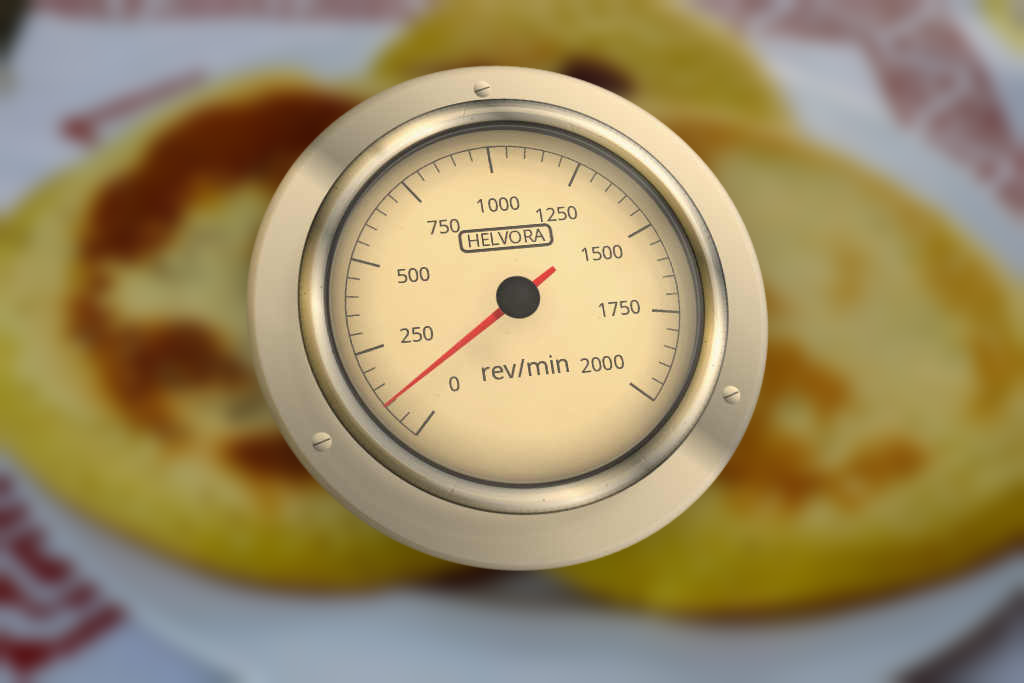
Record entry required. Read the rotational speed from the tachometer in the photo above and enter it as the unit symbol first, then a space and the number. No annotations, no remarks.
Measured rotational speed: rpm 100
